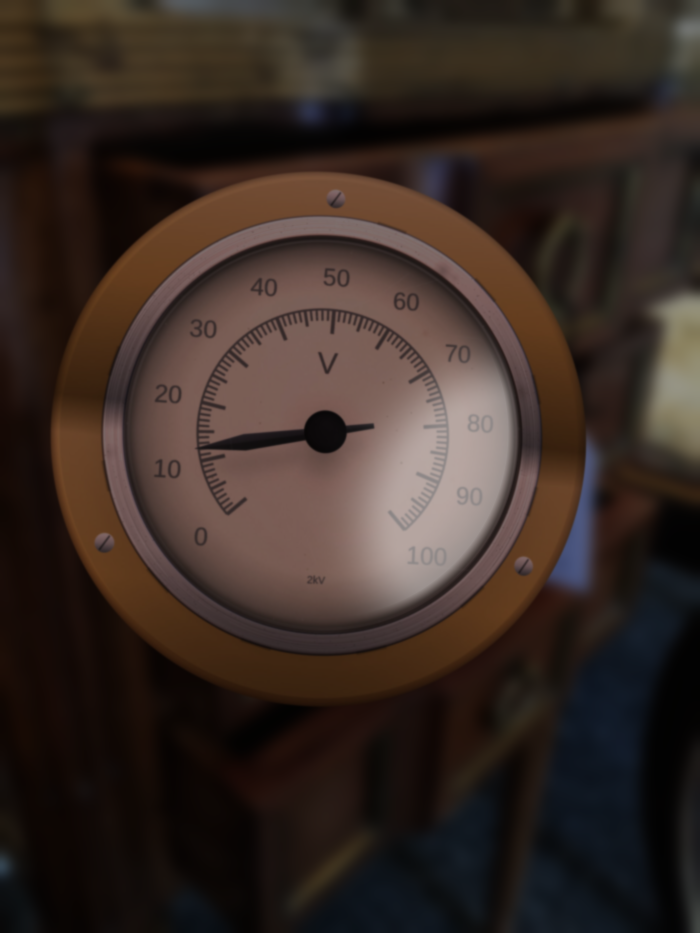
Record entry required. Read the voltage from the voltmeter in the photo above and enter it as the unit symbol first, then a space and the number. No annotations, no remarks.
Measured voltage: V 12
